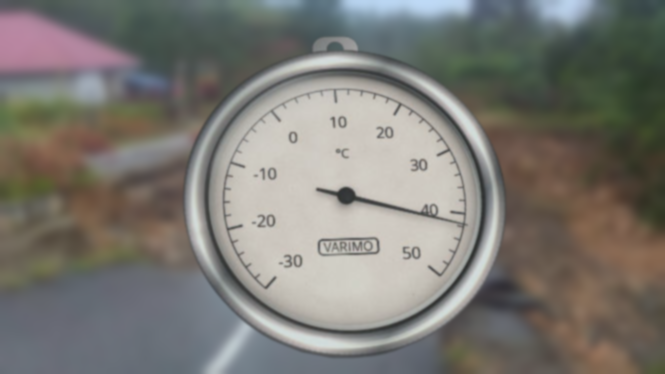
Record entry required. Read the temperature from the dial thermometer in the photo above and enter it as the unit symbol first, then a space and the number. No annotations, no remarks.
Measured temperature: °C 42
